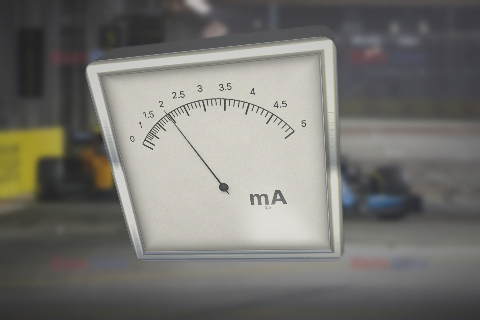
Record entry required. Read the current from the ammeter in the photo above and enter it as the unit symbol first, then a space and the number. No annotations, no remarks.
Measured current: mA 2
